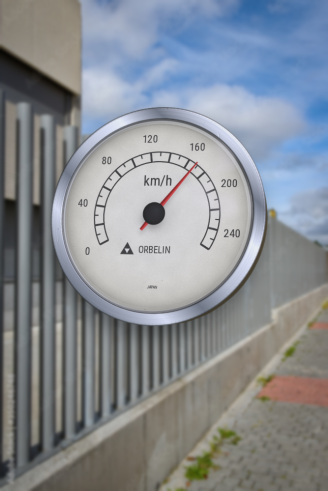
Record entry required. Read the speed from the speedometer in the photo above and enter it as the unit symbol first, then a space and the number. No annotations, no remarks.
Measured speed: km/h 170
